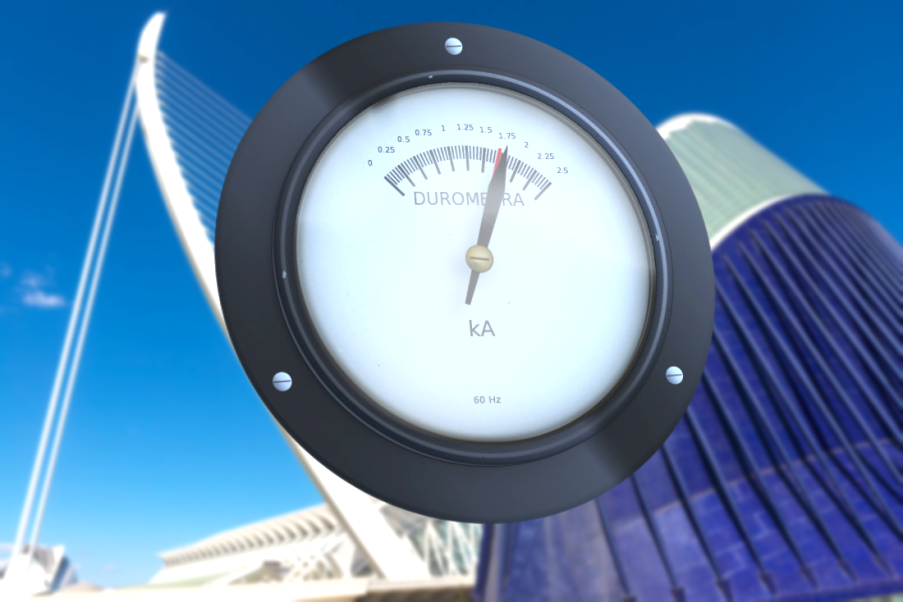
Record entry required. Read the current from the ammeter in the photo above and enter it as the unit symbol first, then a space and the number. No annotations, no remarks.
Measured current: kA 1.75
